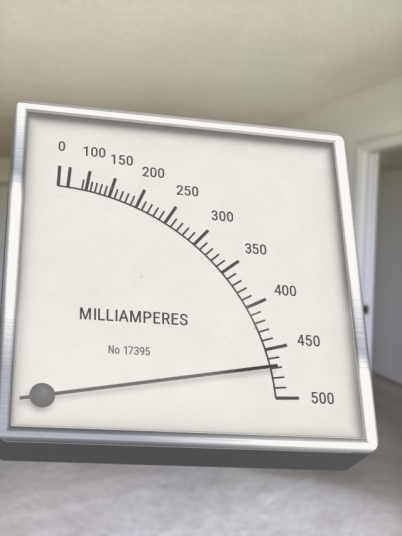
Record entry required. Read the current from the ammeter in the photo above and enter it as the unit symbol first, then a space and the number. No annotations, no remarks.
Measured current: mA 470
